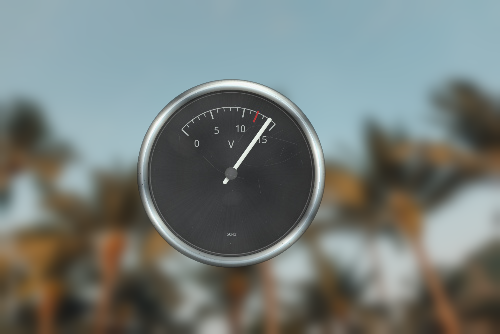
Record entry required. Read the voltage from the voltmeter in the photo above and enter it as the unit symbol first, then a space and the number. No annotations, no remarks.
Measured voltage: V 14
